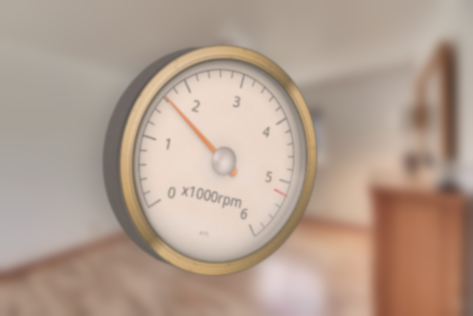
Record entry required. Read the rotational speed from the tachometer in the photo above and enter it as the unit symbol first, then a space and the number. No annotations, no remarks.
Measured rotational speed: rpm 1600
